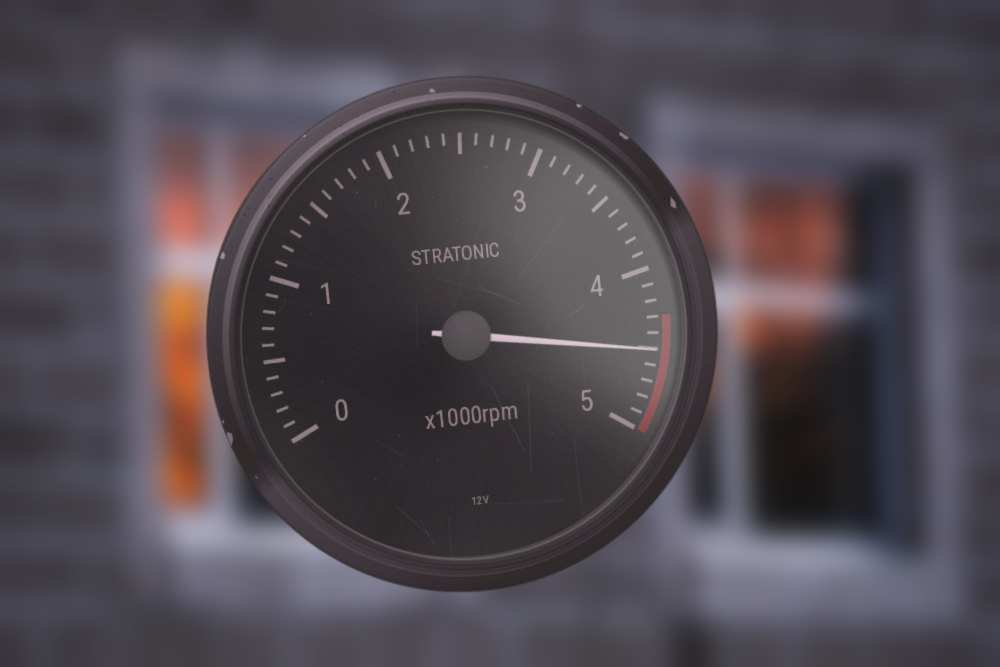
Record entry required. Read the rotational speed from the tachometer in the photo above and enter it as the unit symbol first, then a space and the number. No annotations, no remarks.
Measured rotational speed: rpm 4500
